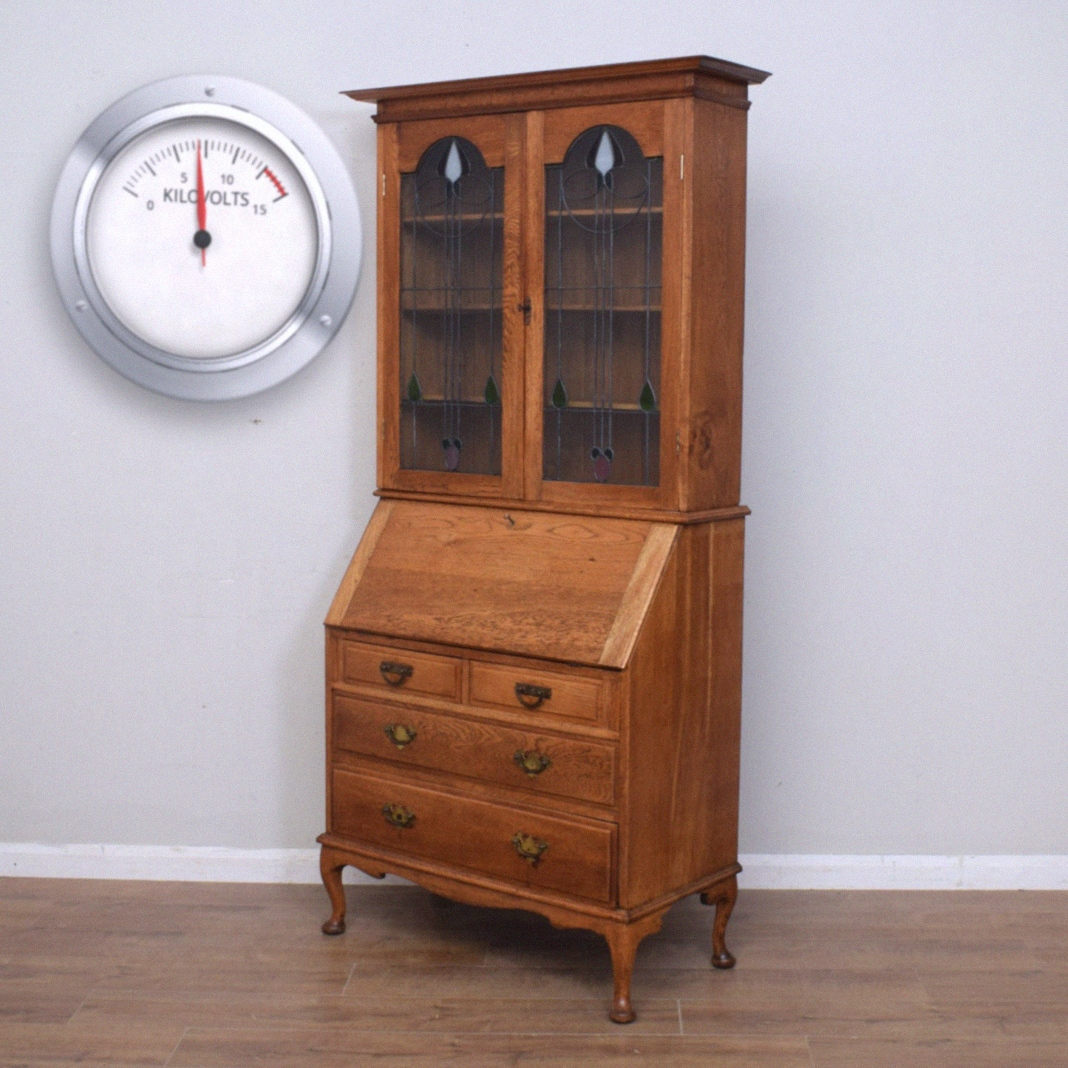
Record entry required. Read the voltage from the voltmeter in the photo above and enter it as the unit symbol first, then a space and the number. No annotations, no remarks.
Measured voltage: kV 7
